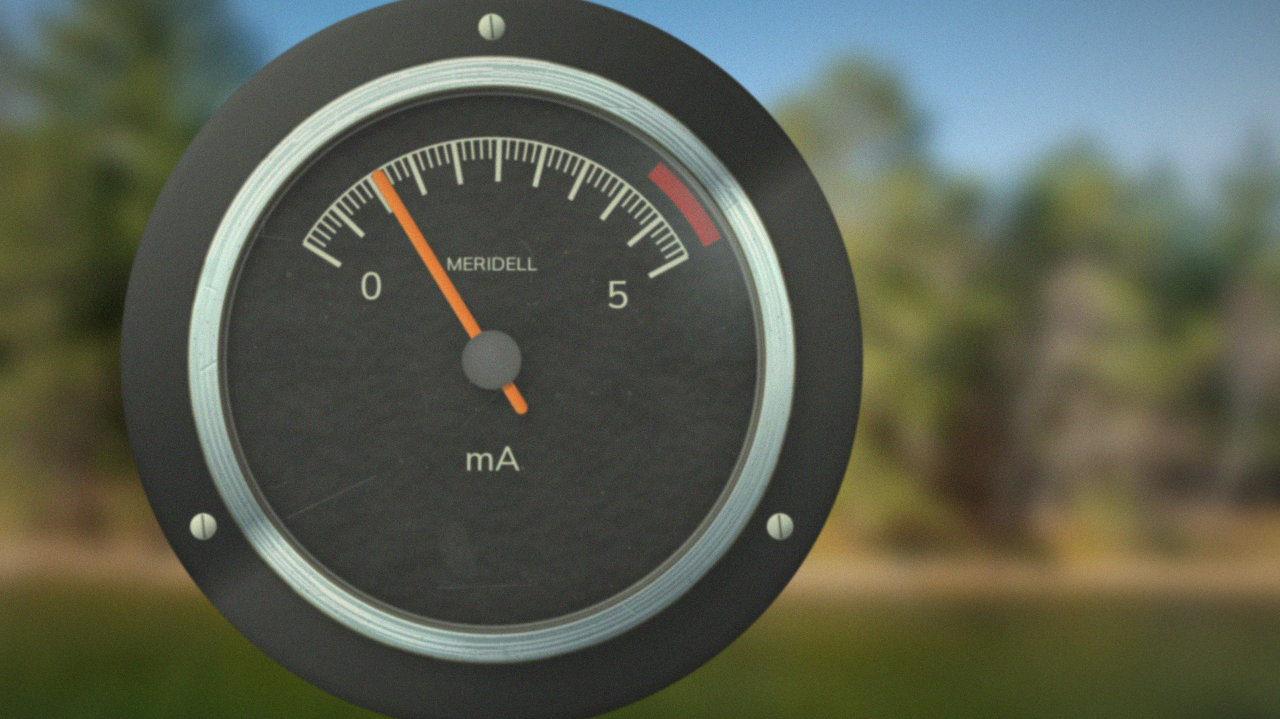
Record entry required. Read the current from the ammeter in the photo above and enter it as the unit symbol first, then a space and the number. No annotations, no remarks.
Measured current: mA 1.1
